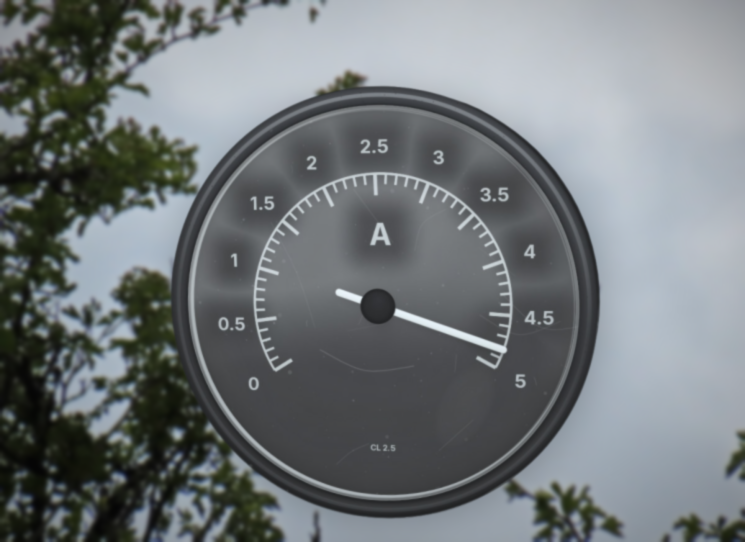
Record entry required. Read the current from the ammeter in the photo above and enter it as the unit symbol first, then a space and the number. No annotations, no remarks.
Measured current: A 4.8
